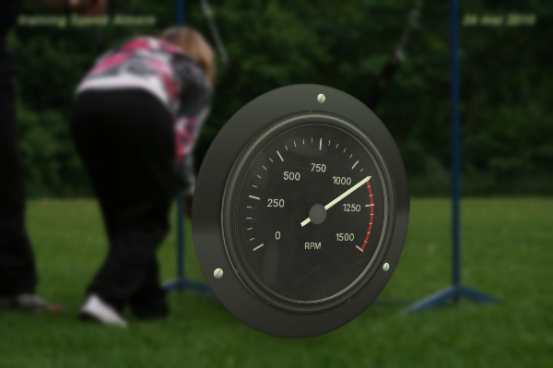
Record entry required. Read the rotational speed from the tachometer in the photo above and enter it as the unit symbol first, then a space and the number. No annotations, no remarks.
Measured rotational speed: rpm 1100
